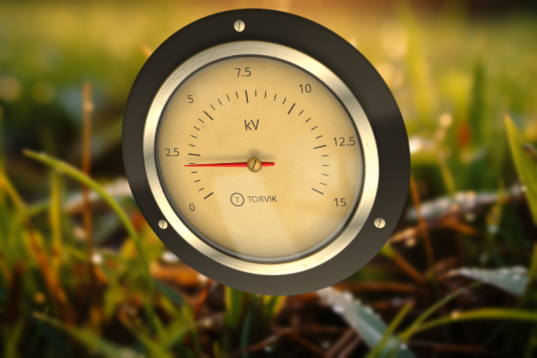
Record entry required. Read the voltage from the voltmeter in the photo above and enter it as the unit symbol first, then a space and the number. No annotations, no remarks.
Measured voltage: kV 2
